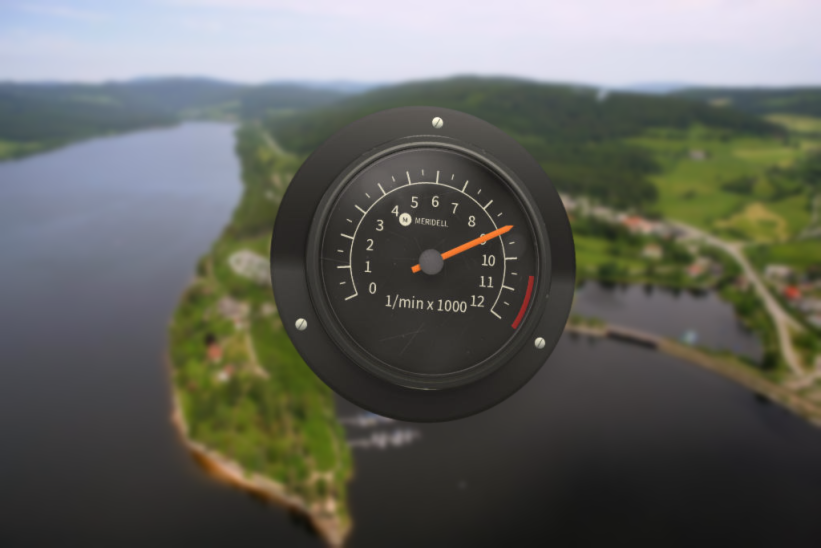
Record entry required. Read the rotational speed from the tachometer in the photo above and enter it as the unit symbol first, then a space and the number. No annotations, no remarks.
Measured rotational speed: rpm 9000
